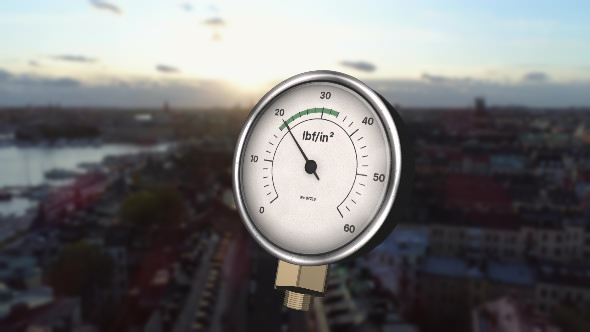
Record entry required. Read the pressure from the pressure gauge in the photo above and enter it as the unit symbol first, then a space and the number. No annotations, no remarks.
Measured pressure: psi 20
